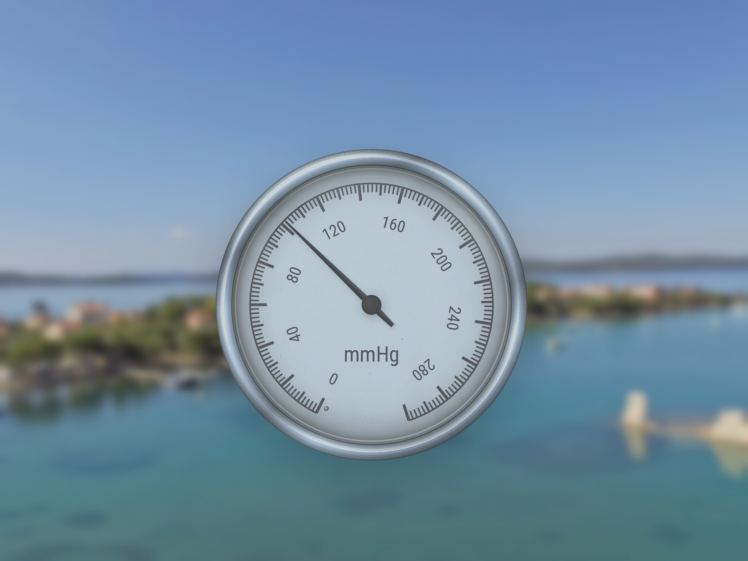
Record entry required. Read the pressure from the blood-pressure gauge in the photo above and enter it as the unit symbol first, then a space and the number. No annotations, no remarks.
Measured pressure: mmHg 102
